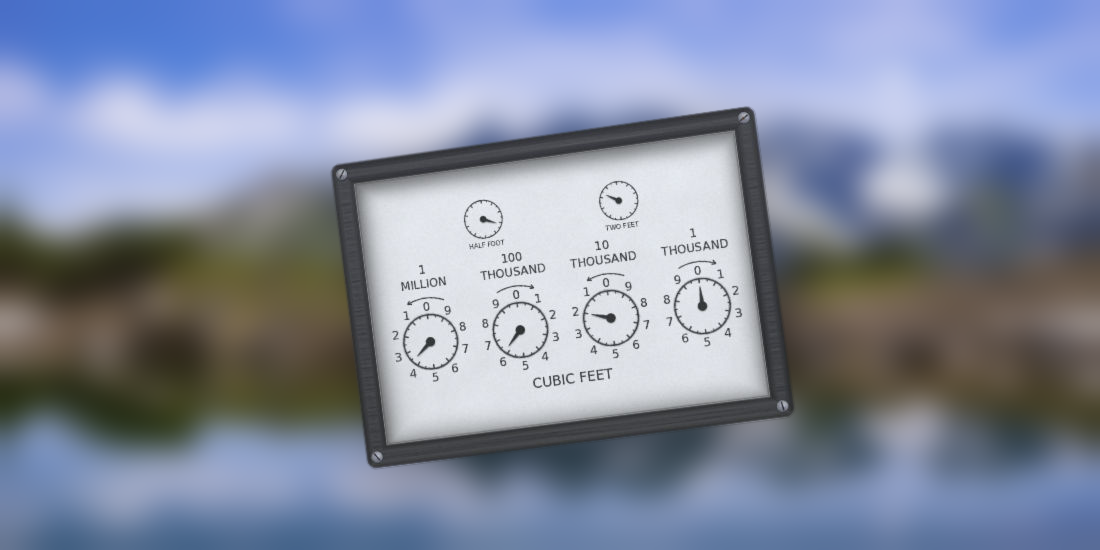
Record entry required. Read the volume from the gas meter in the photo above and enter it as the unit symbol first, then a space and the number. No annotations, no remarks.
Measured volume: ft³ 362000
